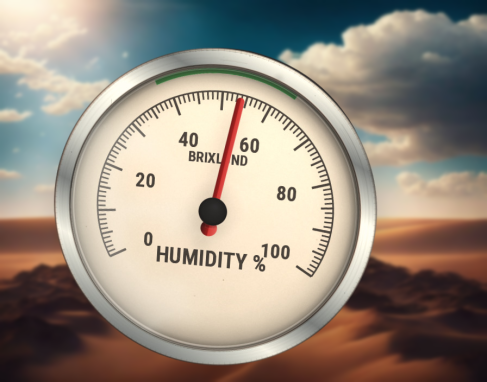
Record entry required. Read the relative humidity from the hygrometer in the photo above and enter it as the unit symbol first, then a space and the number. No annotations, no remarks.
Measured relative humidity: % 54
